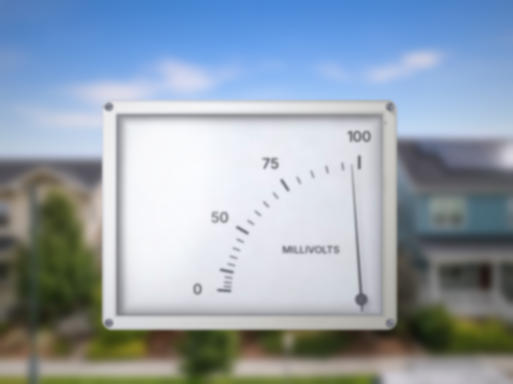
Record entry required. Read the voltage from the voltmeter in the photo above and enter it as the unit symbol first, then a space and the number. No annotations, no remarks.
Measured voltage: mV 97.5
